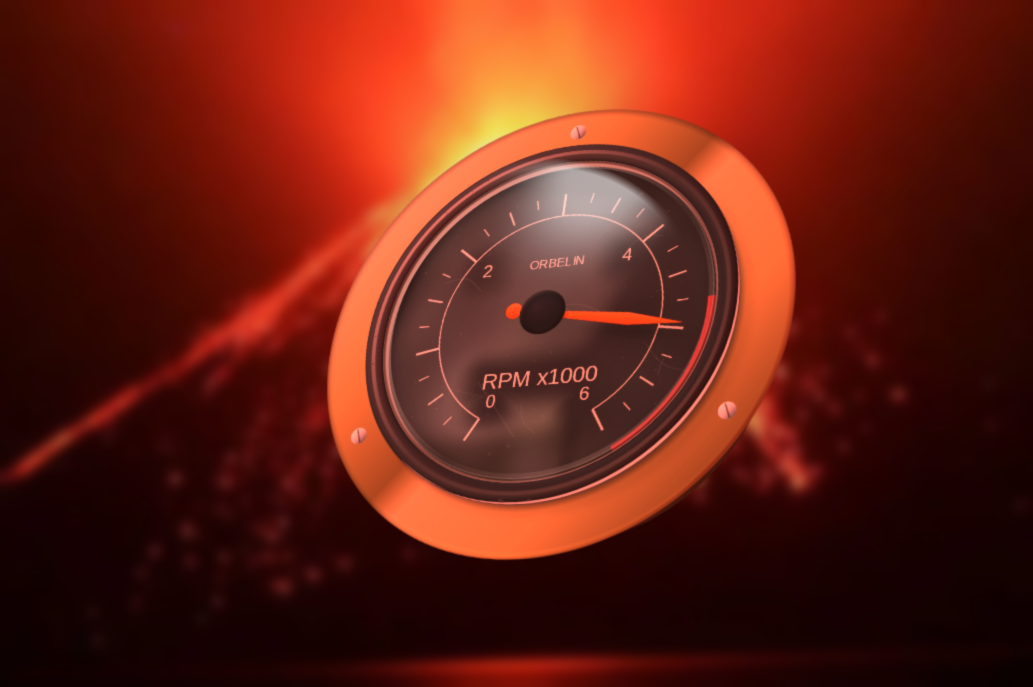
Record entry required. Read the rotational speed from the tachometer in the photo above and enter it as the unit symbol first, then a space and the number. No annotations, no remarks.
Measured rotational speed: rpm 5000
